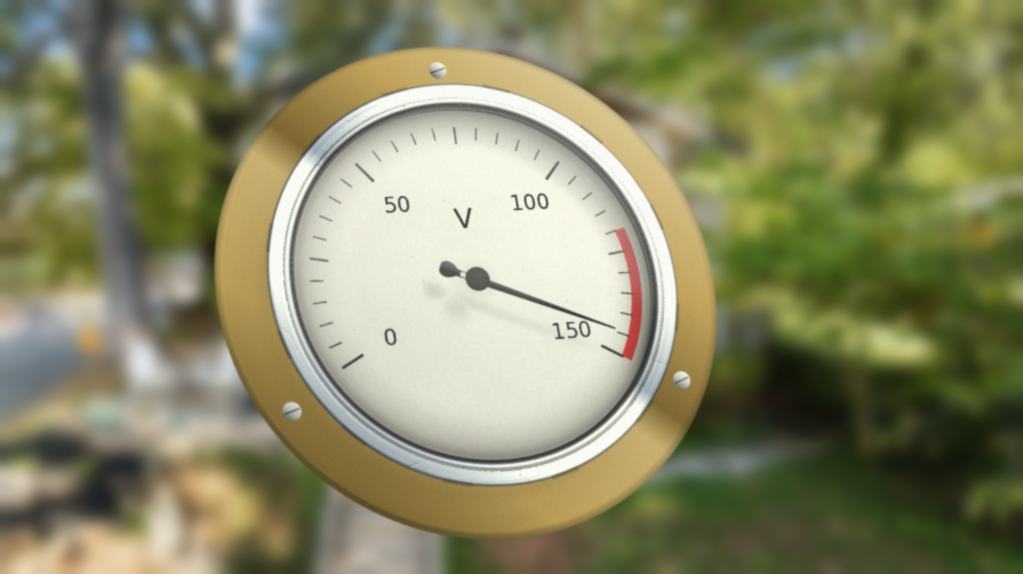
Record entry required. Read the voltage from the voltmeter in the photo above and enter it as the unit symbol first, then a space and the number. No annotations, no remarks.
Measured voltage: V 145
